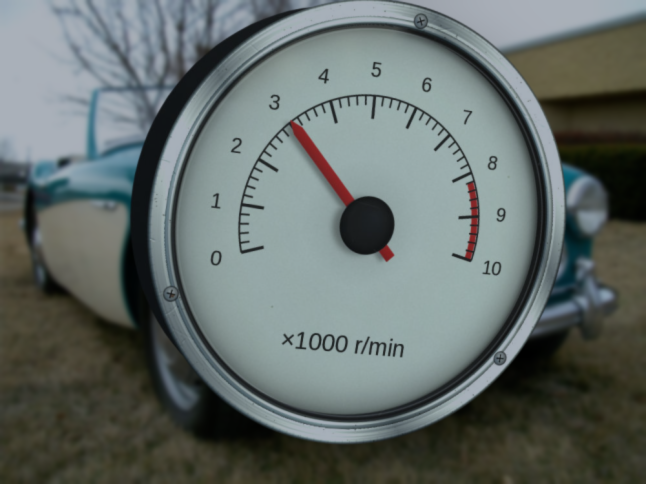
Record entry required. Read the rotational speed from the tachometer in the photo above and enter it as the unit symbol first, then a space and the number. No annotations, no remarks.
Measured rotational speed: rpm 3000
